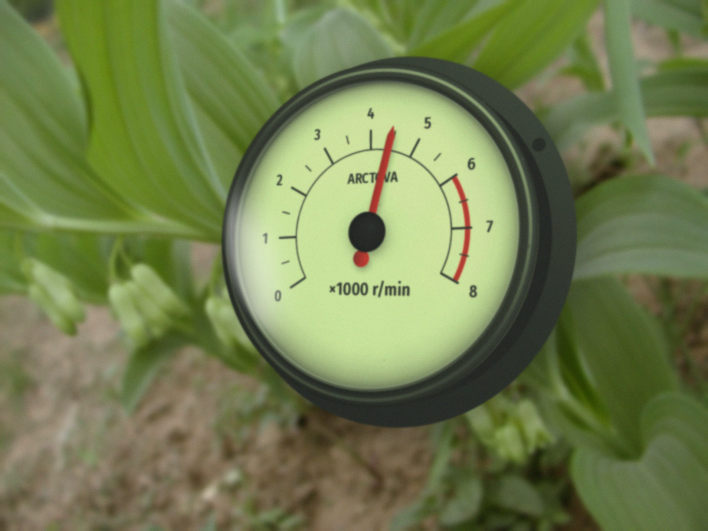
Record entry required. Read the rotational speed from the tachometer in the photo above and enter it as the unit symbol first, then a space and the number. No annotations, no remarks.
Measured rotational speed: rpm 4500
